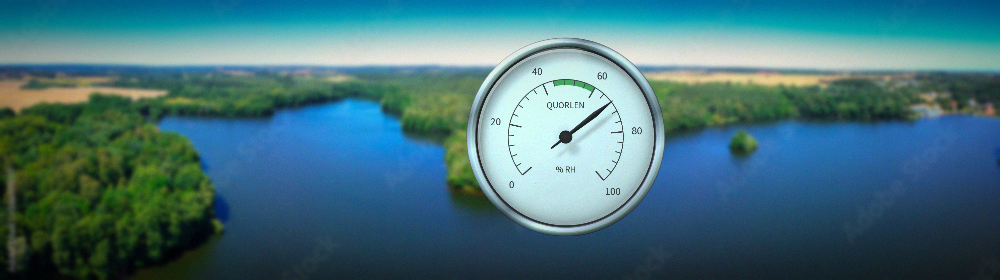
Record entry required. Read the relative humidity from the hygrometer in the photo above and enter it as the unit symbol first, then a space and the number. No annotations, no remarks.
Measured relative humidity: % 68
